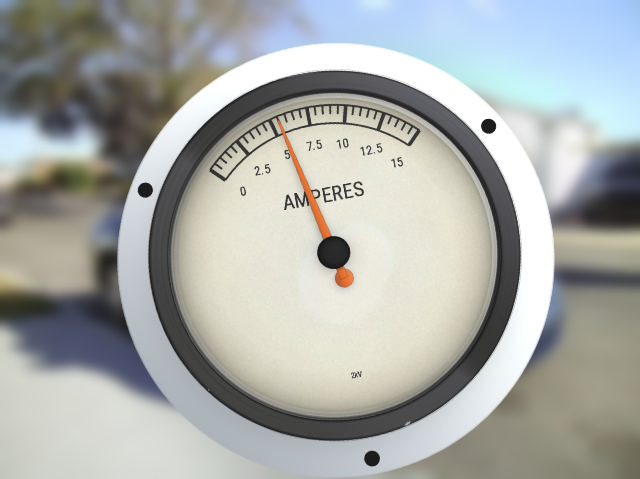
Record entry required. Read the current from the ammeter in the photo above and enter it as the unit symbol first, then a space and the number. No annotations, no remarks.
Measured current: A 5.5
